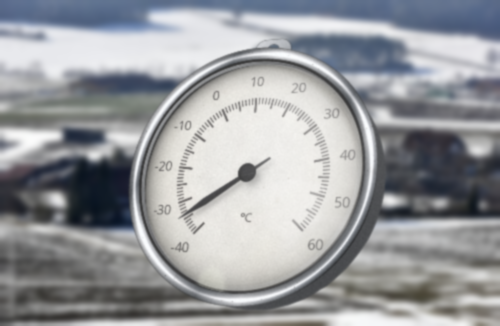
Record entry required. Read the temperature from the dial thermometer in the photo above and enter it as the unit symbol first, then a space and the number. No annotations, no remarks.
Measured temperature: °C -35
